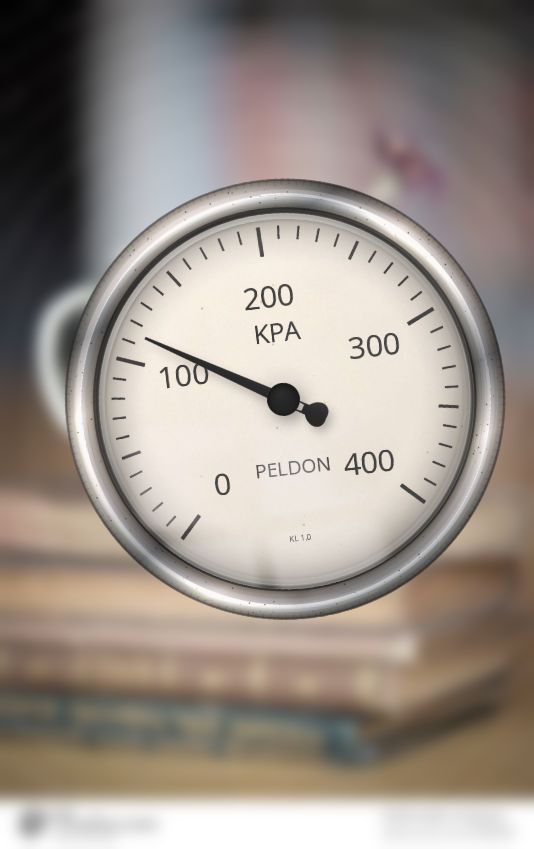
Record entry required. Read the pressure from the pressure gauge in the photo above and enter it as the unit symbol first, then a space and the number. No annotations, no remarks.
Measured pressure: kPa 115
